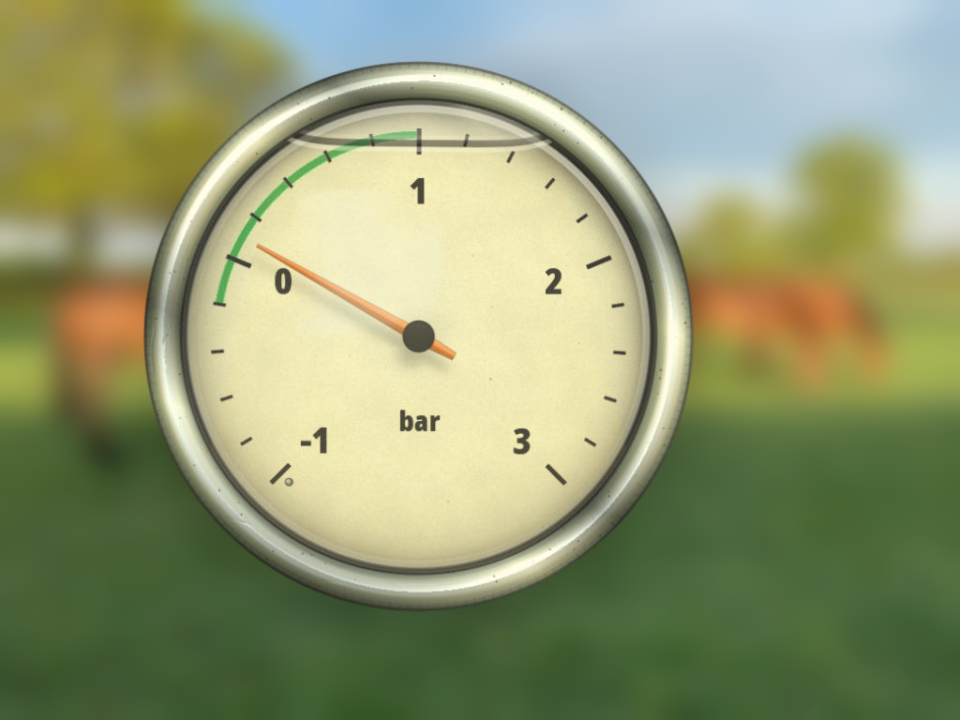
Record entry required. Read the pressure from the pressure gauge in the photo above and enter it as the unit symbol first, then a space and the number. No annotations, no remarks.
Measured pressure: bar 0.1
